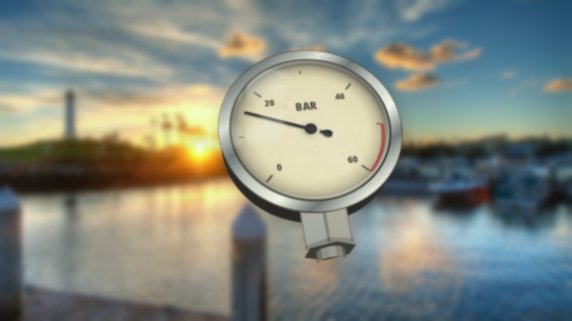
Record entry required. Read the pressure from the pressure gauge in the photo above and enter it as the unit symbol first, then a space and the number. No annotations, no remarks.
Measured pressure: bar 15
